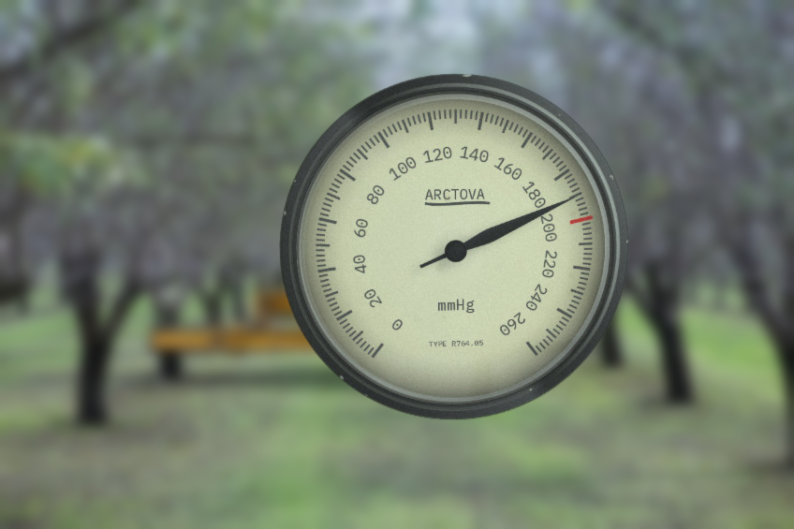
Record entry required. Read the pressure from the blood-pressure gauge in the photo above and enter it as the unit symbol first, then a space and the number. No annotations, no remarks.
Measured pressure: mmHg 190
